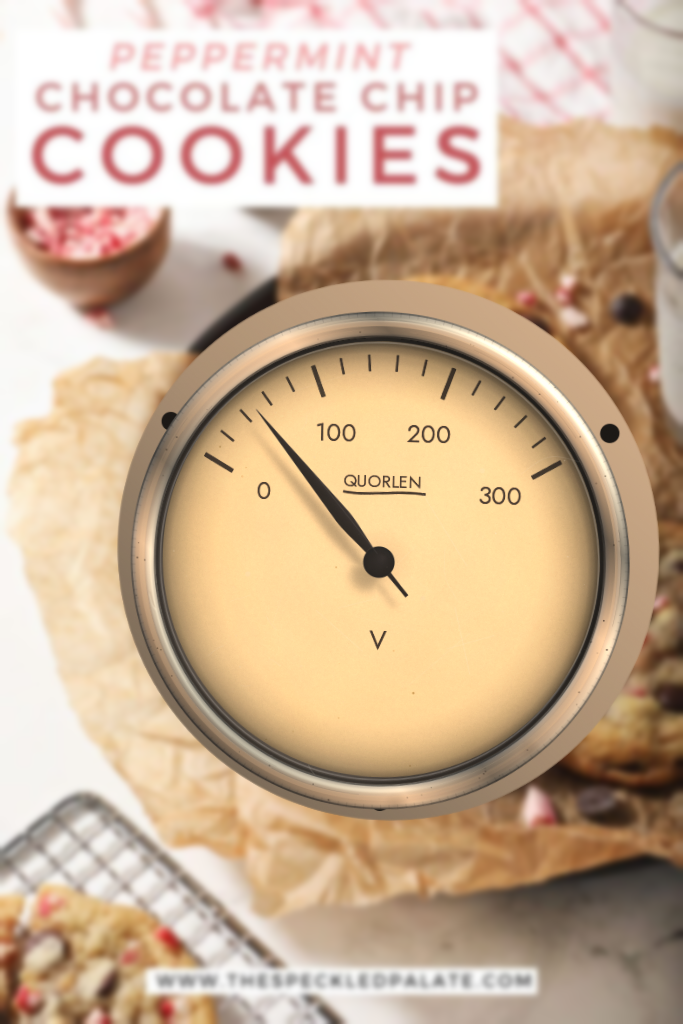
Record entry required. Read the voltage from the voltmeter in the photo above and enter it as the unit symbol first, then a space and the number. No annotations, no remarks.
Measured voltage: V 50
